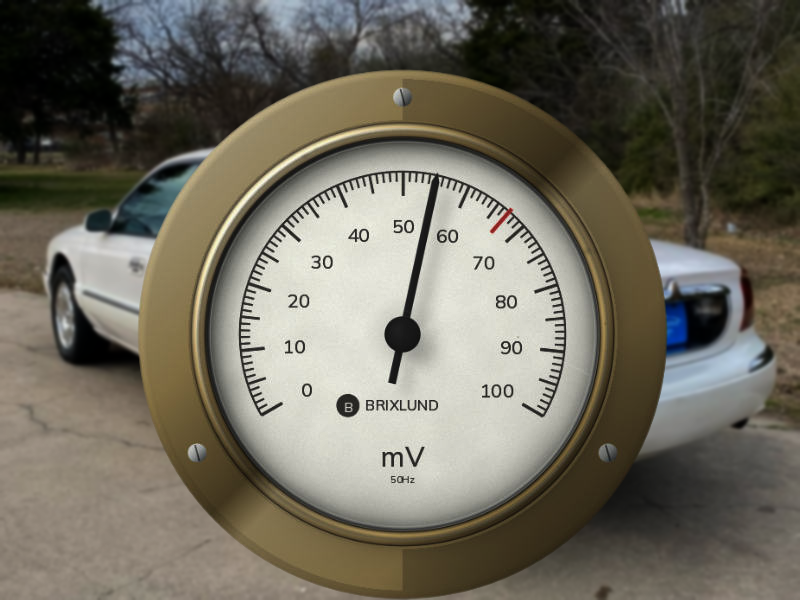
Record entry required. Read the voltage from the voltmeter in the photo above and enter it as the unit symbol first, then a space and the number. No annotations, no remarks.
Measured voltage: mV 55
